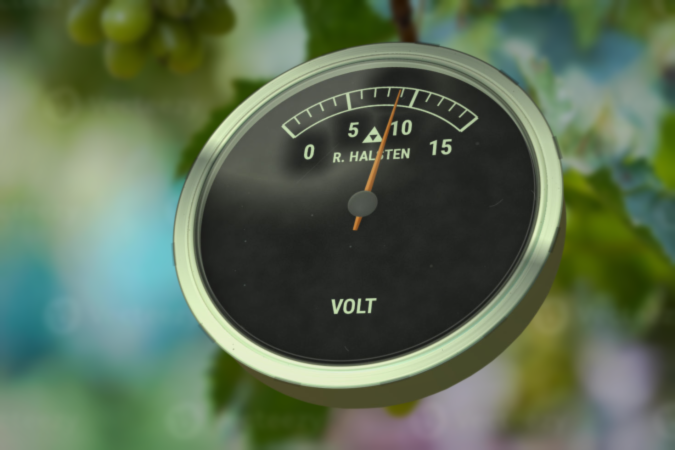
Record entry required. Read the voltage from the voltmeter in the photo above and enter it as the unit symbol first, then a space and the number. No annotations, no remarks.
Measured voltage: V 9
